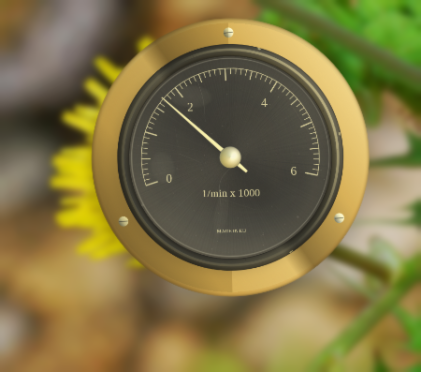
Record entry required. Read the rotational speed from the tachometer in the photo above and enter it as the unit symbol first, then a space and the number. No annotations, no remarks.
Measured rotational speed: rpm 1700
